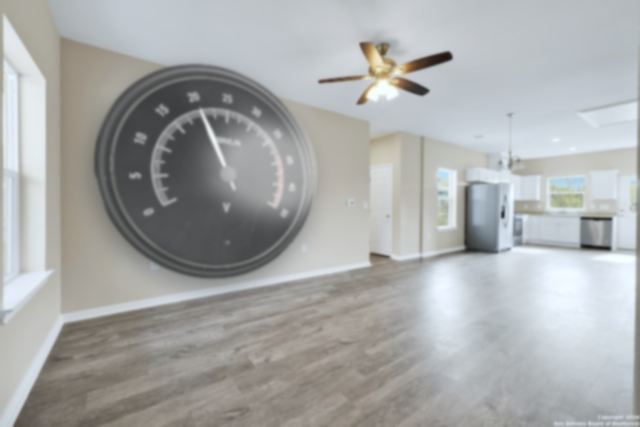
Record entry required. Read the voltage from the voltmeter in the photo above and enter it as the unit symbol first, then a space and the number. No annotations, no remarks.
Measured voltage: V 20
